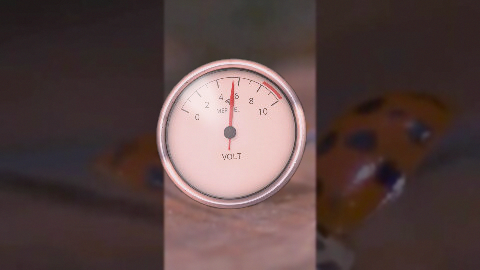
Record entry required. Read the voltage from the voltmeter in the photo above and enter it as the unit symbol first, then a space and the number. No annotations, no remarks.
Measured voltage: V 5.5
